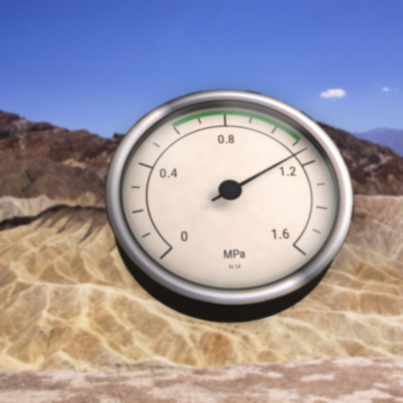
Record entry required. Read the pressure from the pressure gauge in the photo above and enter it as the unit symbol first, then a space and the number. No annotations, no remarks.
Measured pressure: MPa 1.15
